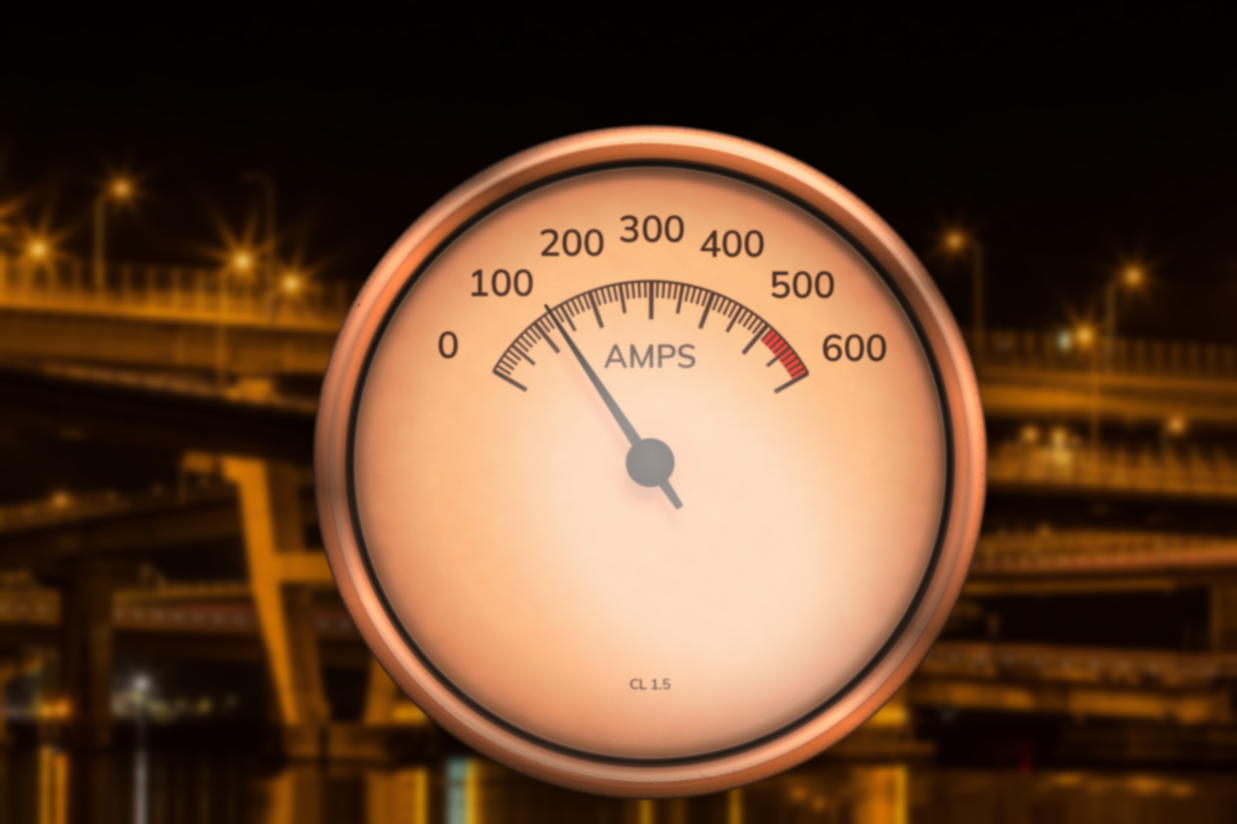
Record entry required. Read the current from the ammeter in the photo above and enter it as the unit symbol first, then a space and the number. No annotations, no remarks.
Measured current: A 130
